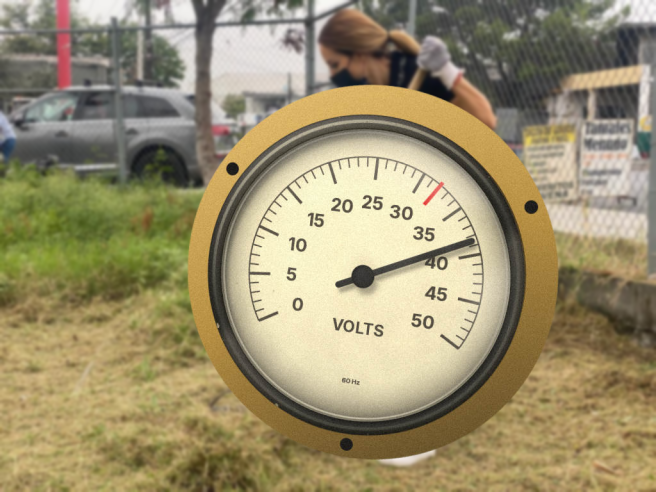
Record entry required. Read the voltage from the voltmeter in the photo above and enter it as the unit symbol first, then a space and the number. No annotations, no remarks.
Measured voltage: V 38.5
